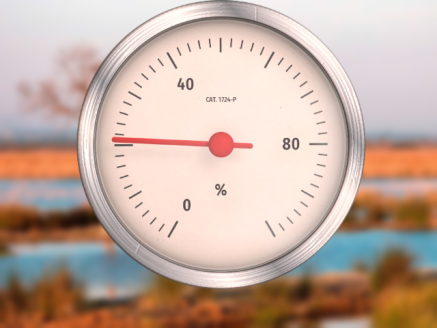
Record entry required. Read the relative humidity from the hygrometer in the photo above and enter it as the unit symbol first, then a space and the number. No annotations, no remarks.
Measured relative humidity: % 21
